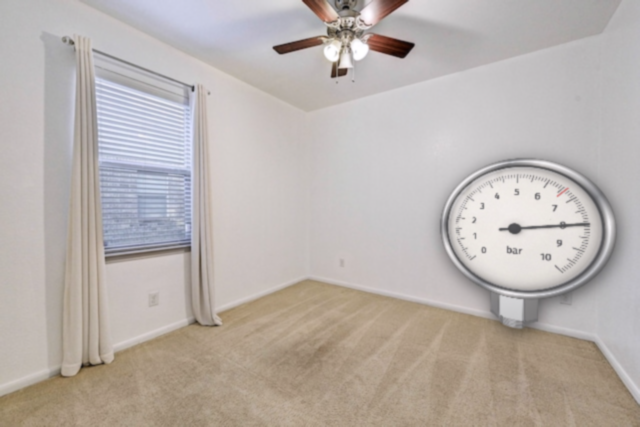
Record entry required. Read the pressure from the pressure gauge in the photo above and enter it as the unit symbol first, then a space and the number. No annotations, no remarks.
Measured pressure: bar 8
